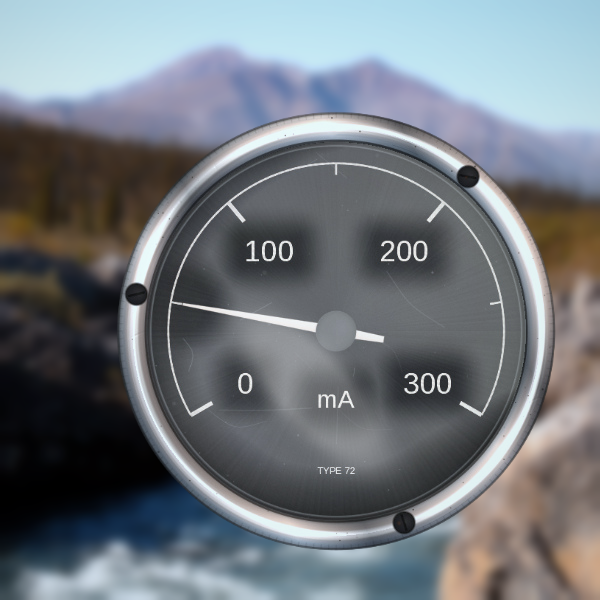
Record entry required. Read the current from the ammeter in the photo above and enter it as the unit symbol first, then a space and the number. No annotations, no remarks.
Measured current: mA 50
